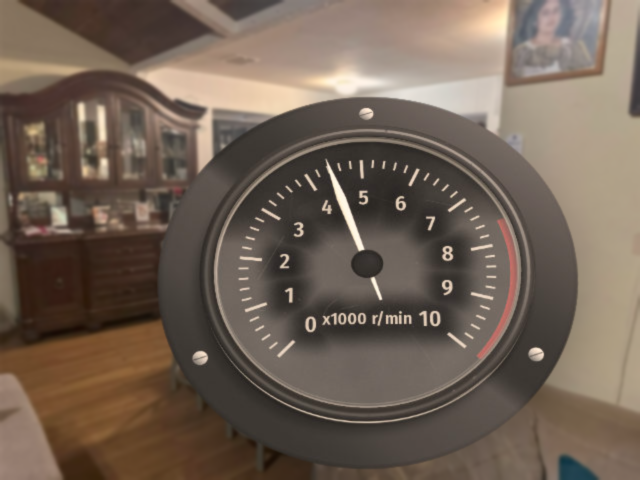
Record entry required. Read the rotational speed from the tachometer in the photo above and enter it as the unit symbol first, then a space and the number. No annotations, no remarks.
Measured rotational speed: rpm 4400
